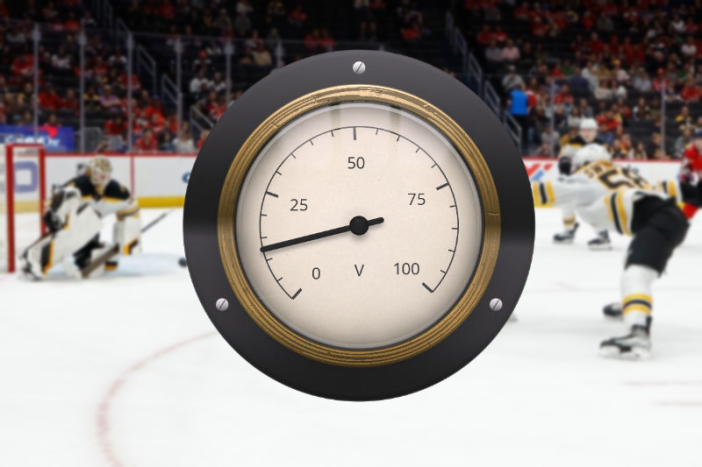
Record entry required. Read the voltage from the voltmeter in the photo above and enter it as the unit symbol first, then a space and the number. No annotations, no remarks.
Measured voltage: V 12.5
